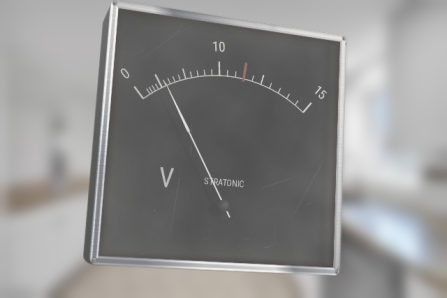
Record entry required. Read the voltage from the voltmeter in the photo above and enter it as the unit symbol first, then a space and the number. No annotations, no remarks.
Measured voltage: V 5.5
